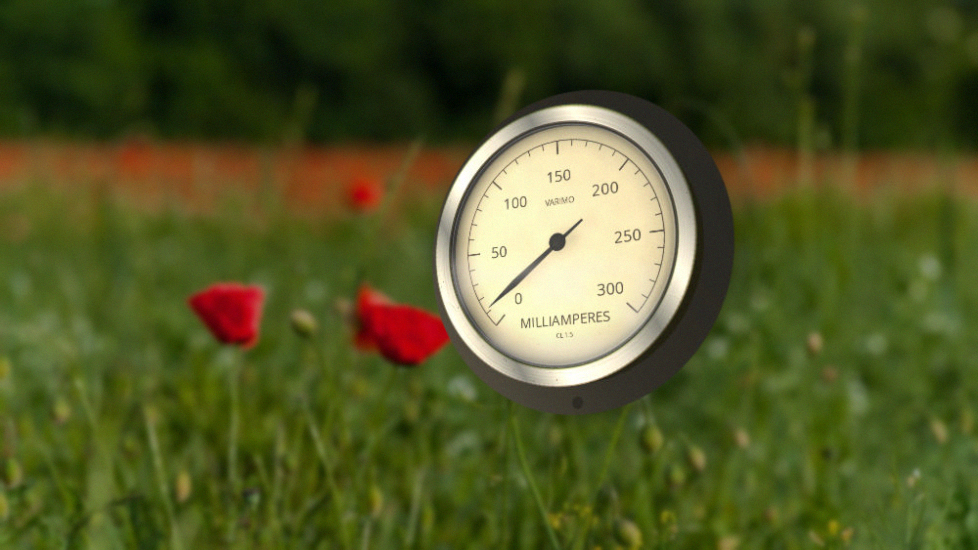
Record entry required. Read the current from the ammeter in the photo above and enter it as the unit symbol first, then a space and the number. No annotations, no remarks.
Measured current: mA 10
